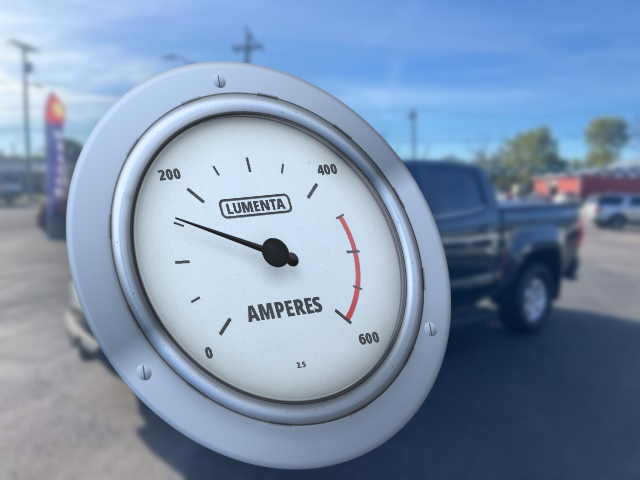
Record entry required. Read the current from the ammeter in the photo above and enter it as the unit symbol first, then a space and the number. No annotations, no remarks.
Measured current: A 150
